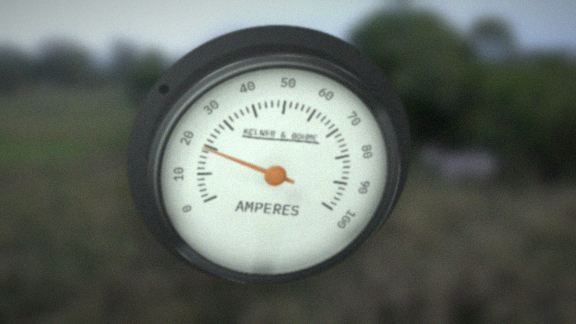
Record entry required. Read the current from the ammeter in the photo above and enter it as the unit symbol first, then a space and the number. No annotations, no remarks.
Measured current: A 20
